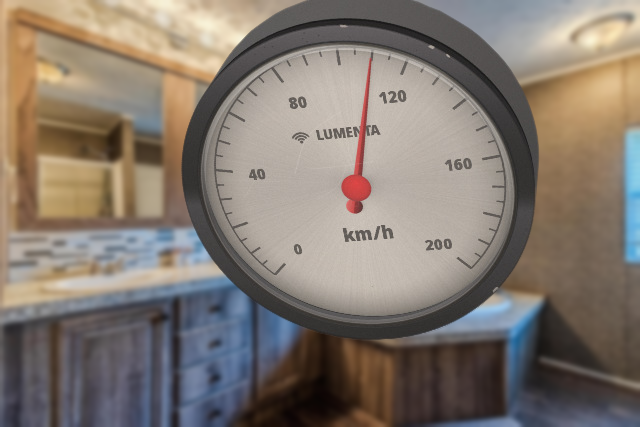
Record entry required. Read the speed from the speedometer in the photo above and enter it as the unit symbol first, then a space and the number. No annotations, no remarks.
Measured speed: km/h 110
